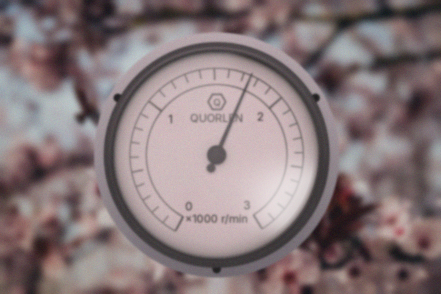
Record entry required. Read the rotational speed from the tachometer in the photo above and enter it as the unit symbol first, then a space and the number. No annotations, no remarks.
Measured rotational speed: rpm 1750
